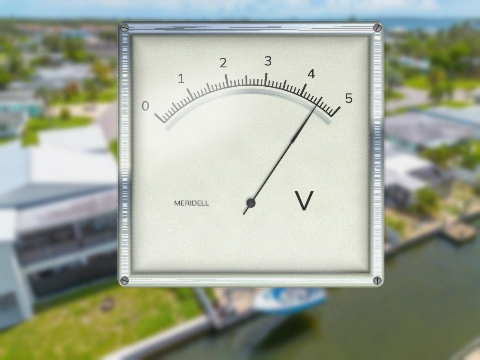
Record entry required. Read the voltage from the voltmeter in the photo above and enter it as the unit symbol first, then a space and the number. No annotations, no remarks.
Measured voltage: V 4.5
